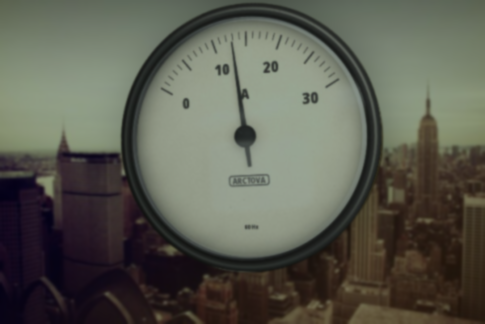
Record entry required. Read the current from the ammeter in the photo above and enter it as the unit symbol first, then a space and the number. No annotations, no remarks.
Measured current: A 13
